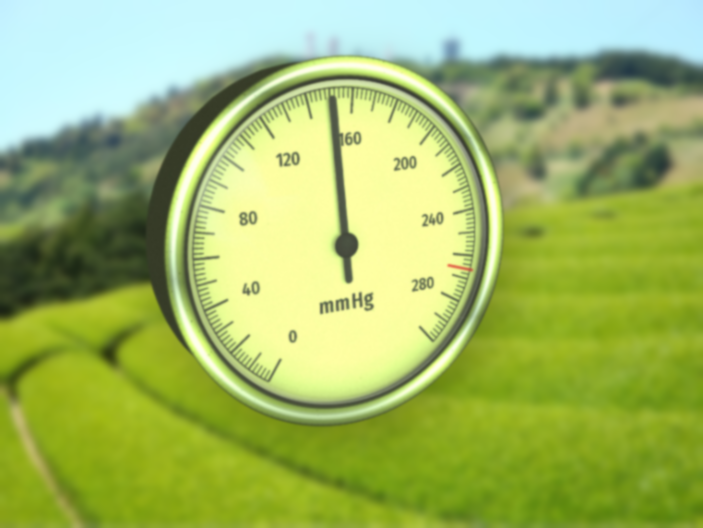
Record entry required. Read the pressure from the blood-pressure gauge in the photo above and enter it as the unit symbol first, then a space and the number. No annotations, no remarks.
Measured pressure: mmHg 150
